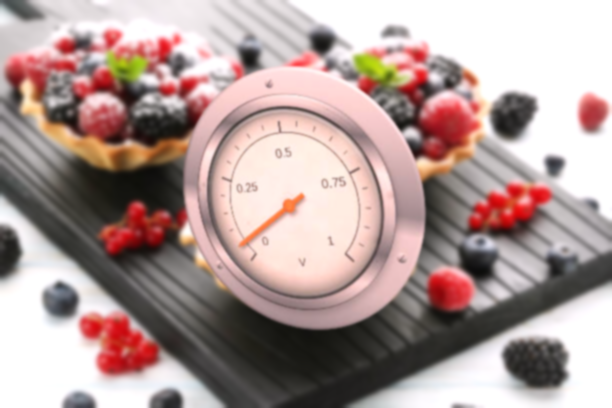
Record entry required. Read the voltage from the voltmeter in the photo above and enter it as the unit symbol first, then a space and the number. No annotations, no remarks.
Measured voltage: V 0.05
